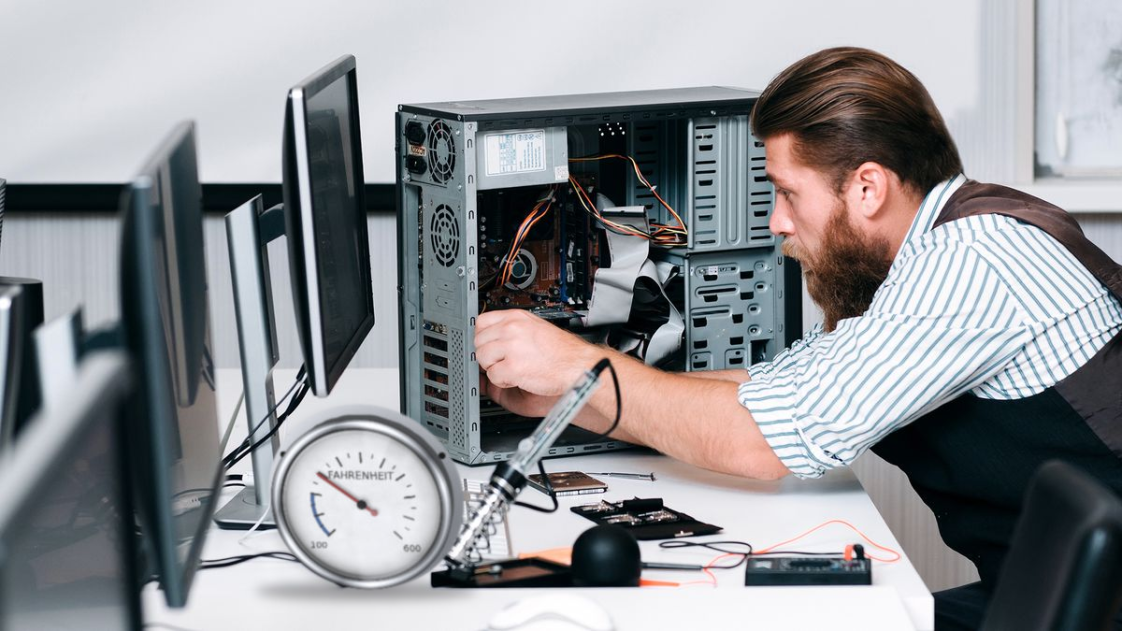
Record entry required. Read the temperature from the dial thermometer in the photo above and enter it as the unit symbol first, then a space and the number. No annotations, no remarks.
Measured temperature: °F 250
